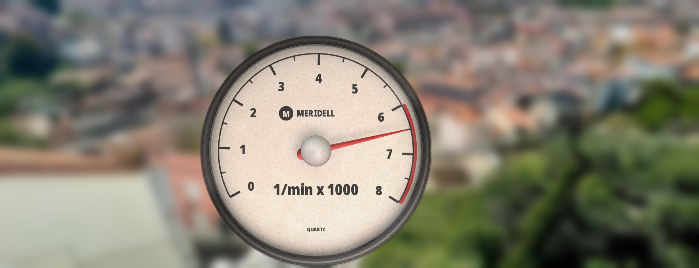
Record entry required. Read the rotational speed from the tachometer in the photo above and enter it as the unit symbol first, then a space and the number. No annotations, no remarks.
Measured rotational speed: rpm 6500
